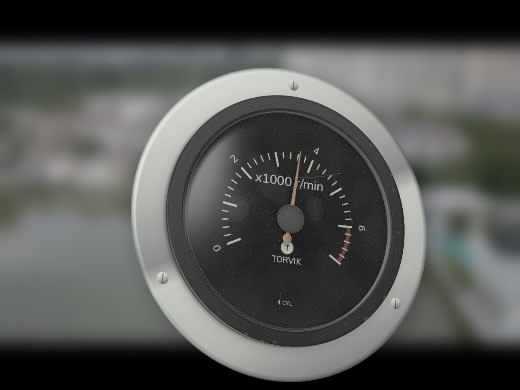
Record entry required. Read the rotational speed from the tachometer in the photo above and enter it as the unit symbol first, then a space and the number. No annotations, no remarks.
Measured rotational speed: rpm 3600
